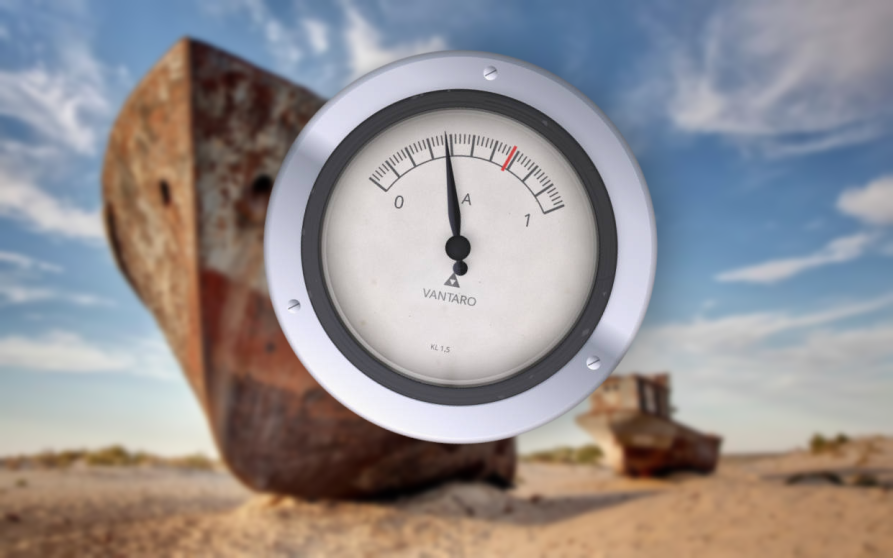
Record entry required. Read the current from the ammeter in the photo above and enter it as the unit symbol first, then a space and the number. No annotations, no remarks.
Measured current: A 0.38
